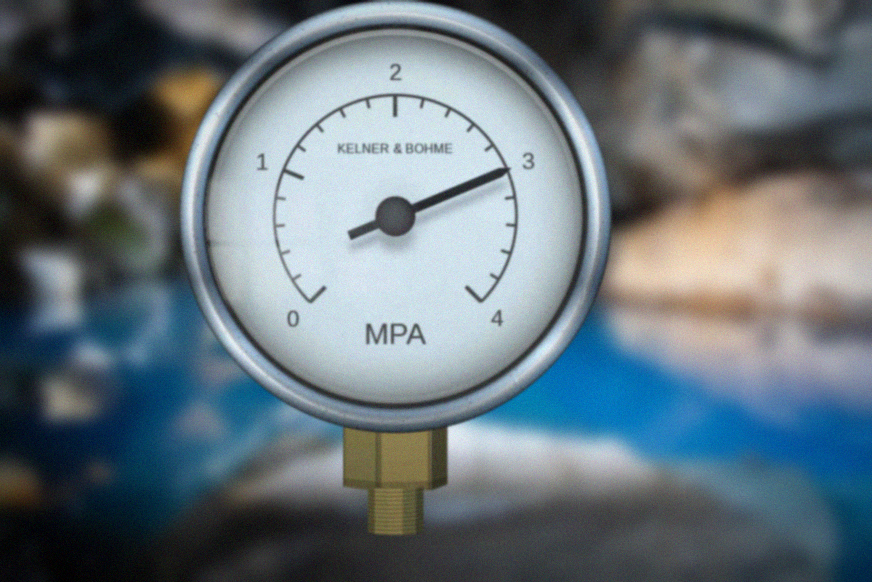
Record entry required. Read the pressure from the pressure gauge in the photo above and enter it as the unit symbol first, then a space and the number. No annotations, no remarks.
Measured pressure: MPa 3
